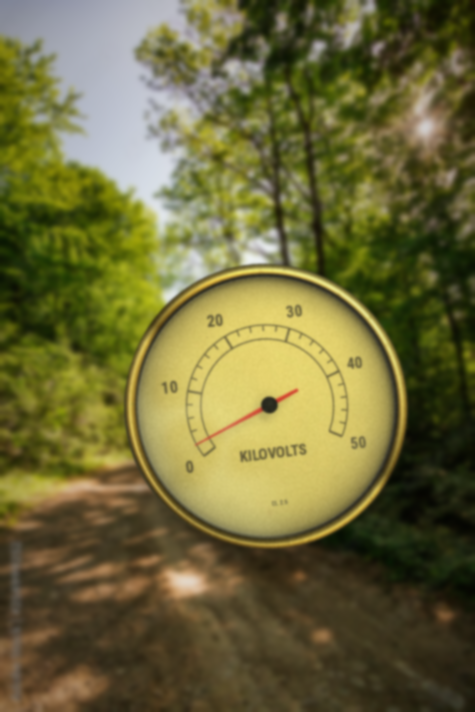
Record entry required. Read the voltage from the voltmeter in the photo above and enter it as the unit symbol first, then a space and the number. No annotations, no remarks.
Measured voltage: kV 2
